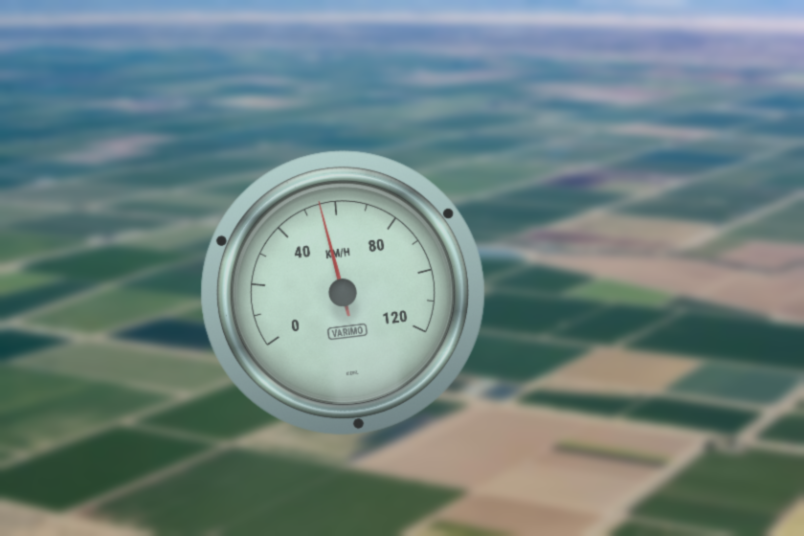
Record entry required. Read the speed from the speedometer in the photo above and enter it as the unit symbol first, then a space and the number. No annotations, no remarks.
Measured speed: km/h 55
